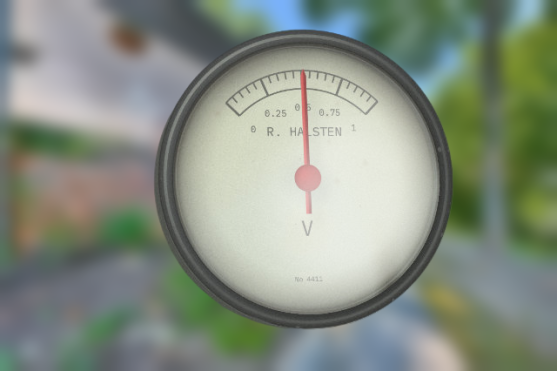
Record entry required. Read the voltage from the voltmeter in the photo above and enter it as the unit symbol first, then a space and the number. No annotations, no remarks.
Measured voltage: V 0.5
